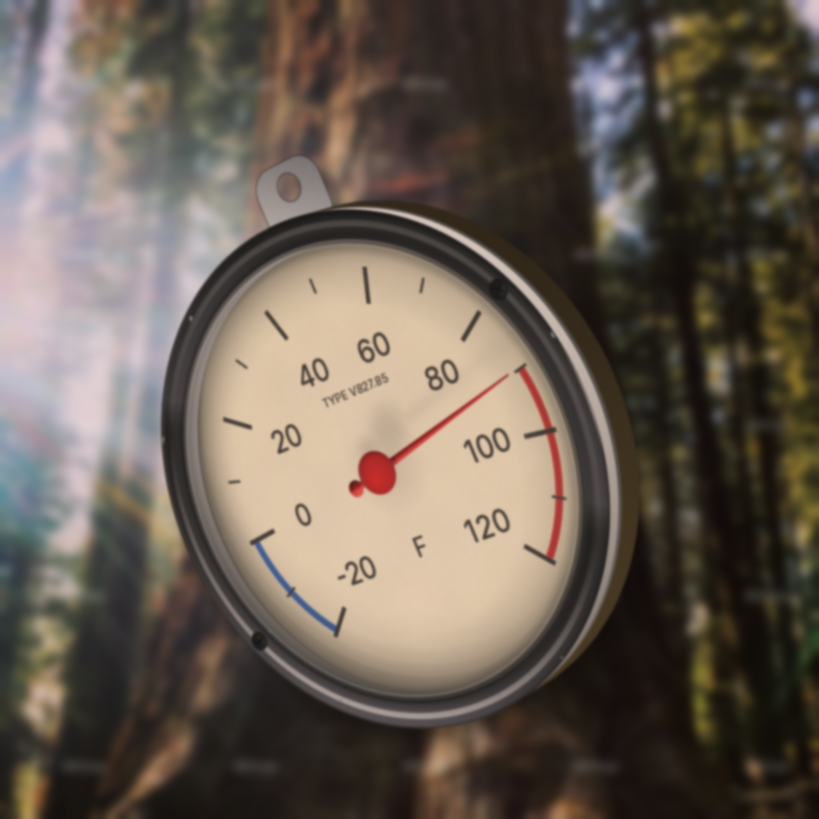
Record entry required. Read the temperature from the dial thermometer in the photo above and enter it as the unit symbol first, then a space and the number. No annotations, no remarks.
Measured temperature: °F 90
